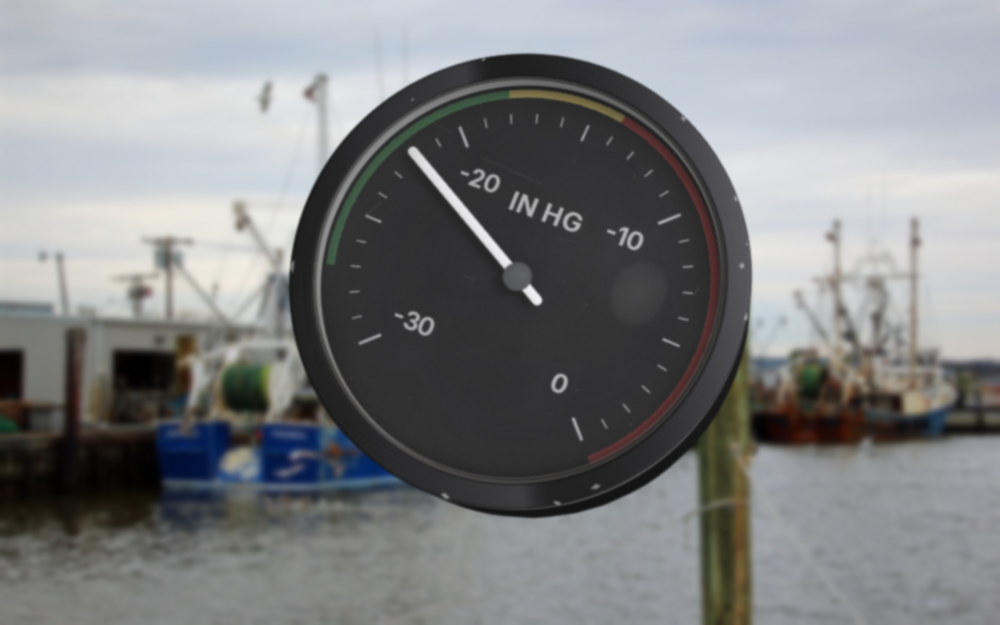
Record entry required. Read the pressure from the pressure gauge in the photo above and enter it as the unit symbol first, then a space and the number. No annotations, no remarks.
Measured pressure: inHg -22
